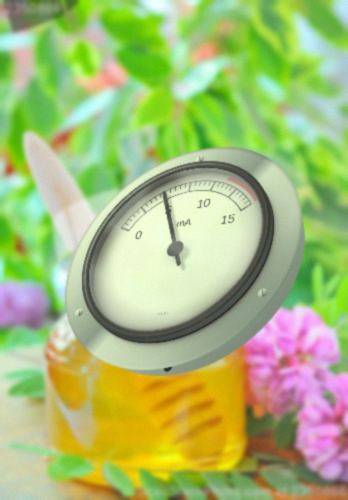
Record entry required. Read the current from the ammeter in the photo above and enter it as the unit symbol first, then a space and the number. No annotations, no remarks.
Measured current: mA 5
